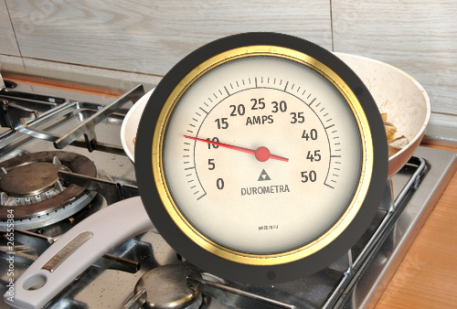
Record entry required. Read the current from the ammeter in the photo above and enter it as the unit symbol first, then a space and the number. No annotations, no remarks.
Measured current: A 10
